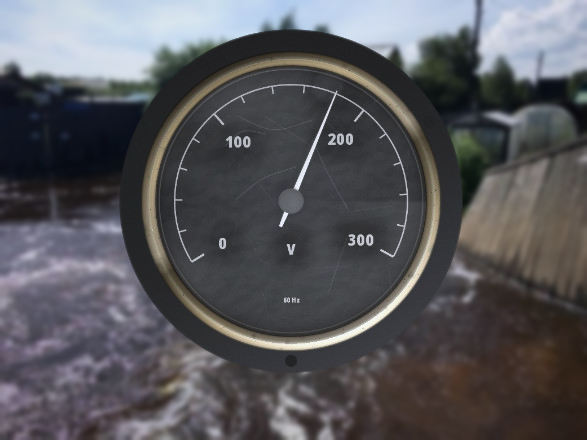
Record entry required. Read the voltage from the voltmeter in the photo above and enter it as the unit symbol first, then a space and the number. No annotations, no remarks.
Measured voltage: V 180
